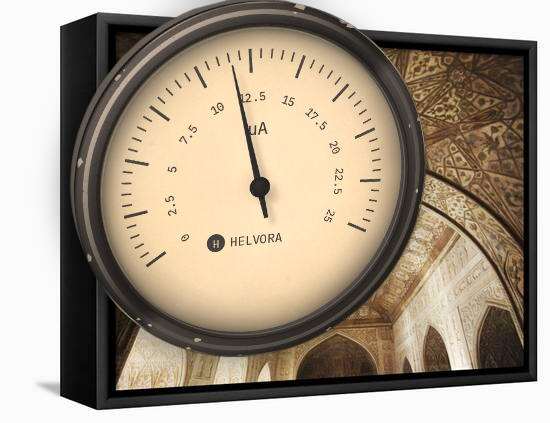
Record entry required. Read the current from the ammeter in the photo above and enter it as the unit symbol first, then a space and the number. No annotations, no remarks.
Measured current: µA 11.5
